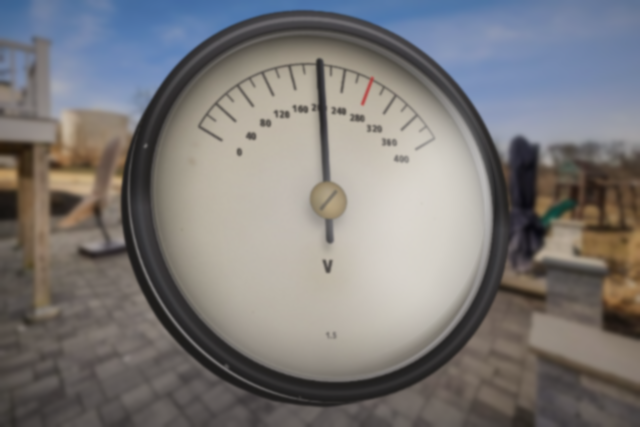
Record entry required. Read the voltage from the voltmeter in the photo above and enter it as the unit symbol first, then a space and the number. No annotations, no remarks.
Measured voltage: V 200
